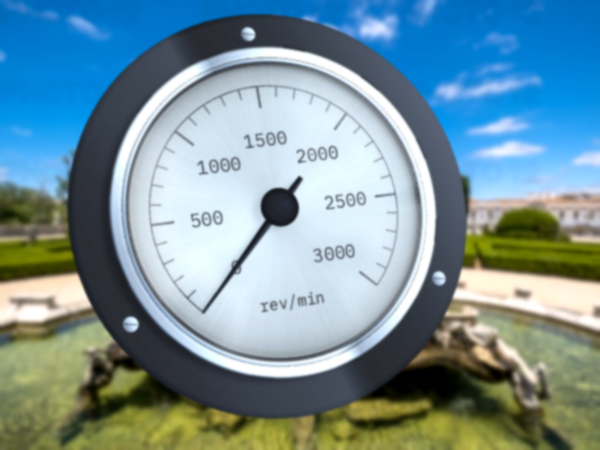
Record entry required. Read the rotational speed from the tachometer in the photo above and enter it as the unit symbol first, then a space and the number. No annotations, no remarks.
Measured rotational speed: rpm 0
